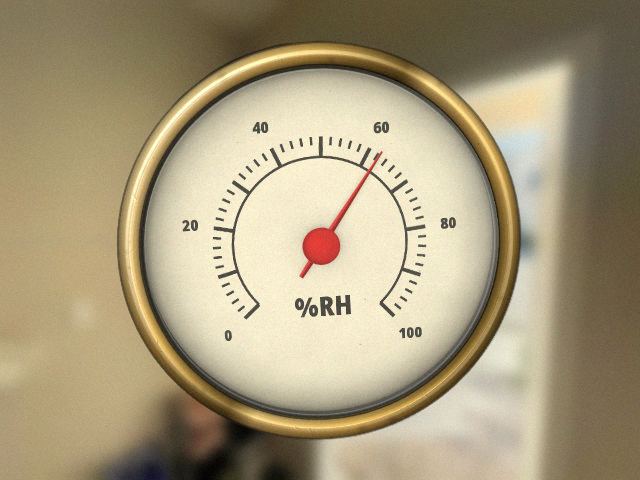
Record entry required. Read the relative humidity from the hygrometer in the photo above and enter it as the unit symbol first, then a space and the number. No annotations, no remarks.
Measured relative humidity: % 62
